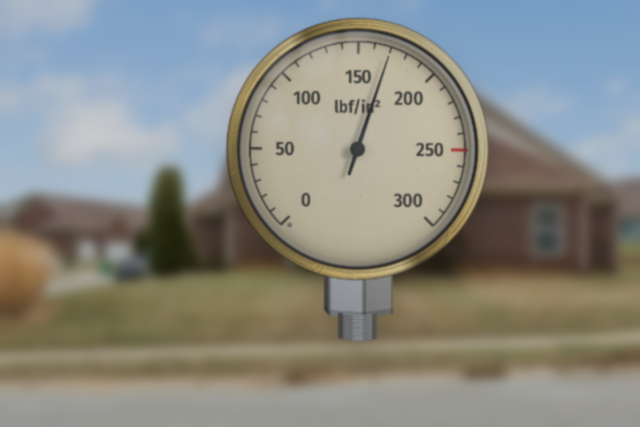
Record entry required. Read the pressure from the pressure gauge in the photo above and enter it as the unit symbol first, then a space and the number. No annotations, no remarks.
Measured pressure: psi 170
